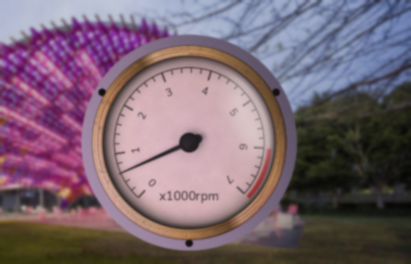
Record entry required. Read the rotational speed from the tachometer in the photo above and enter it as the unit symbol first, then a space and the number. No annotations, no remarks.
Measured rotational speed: rpm 600
